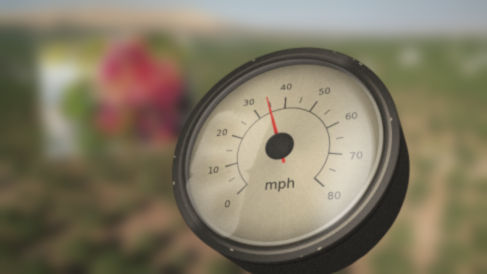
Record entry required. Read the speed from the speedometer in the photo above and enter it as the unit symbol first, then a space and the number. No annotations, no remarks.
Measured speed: mph 35
